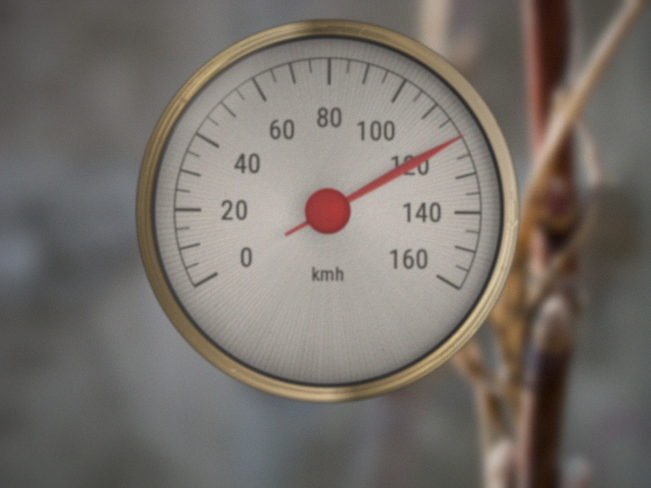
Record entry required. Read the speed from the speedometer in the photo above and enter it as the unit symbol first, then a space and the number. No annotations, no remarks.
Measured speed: km/h 120
